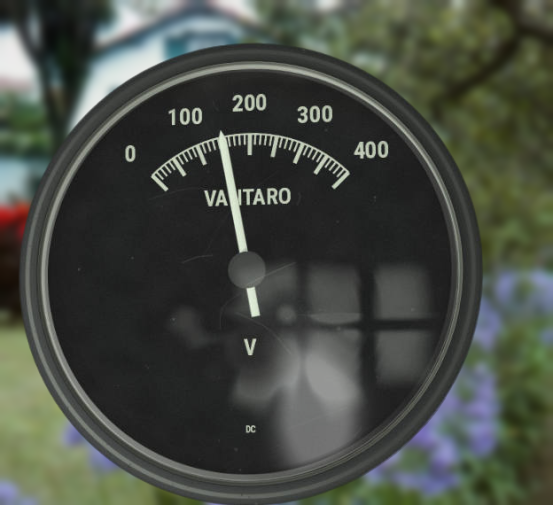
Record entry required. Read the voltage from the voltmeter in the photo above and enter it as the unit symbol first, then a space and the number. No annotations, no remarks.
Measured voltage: V 150
